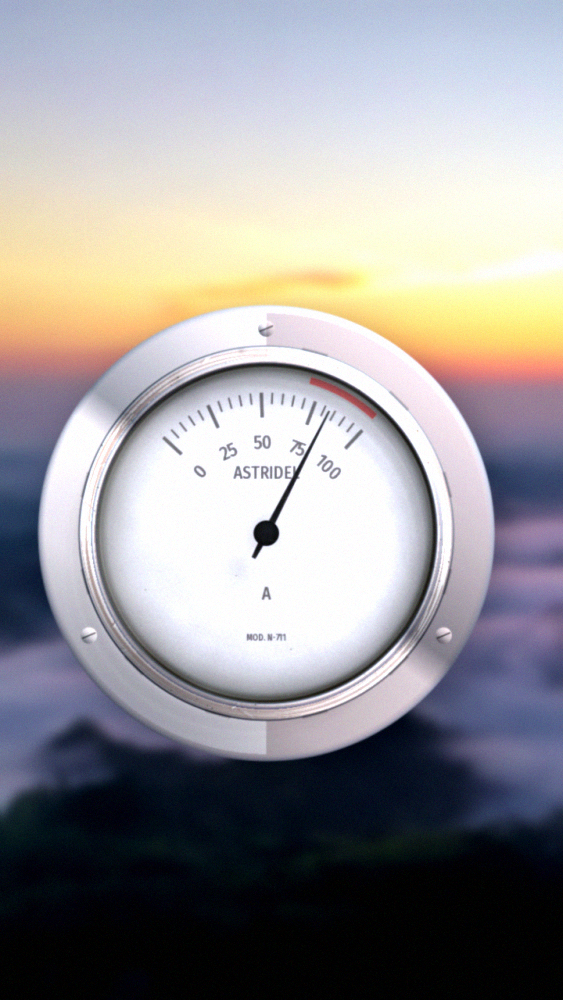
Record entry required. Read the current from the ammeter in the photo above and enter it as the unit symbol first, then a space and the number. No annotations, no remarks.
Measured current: A 82.5
